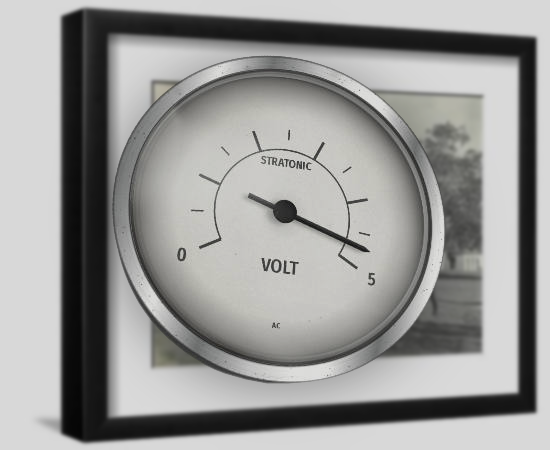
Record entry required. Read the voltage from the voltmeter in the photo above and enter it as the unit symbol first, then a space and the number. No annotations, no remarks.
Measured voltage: V 4.75
